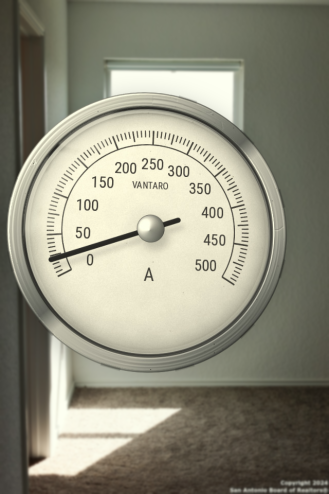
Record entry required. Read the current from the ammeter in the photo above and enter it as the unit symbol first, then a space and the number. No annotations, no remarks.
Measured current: A 20
